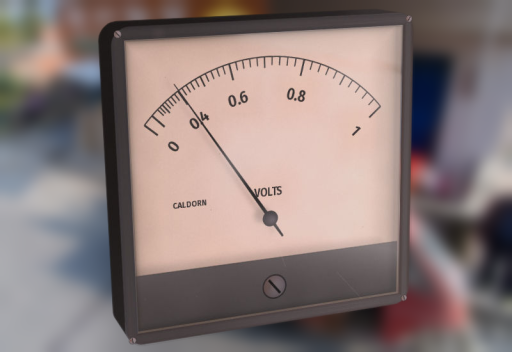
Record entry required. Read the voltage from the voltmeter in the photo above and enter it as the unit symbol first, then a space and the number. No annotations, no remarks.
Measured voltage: V 0.4
